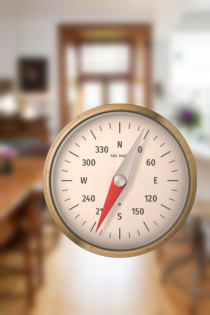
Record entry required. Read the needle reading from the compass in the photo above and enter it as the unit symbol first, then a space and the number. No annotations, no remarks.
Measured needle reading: ° 205
